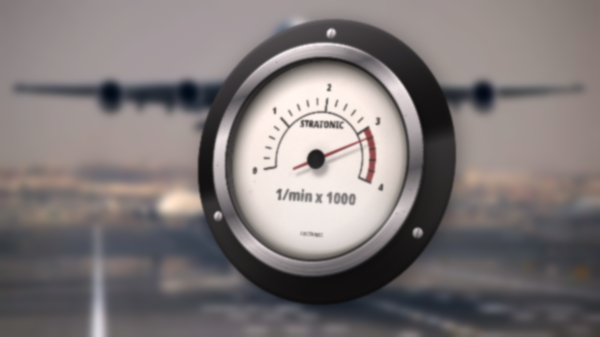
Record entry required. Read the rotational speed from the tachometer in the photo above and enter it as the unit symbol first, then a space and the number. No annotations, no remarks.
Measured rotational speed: rpm 3200
